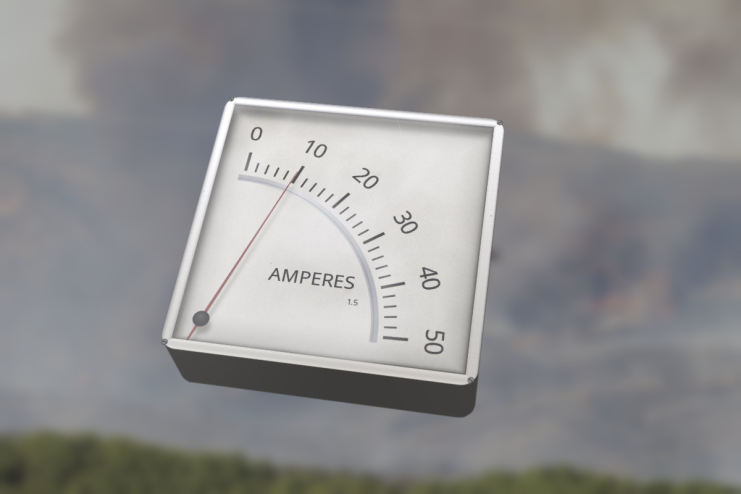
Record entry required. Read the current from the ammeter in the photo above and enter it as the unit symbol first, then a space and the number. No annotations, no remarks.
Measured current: A 10
